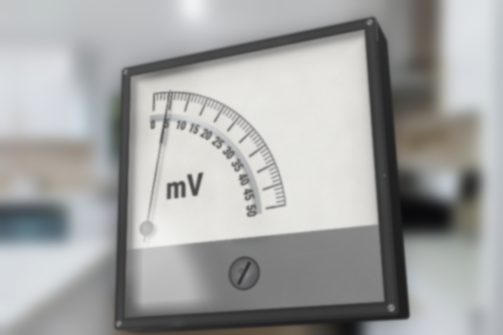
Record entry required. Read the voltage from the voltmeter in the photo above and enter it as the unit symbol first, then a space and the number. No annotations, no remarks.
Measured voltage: mV 5
